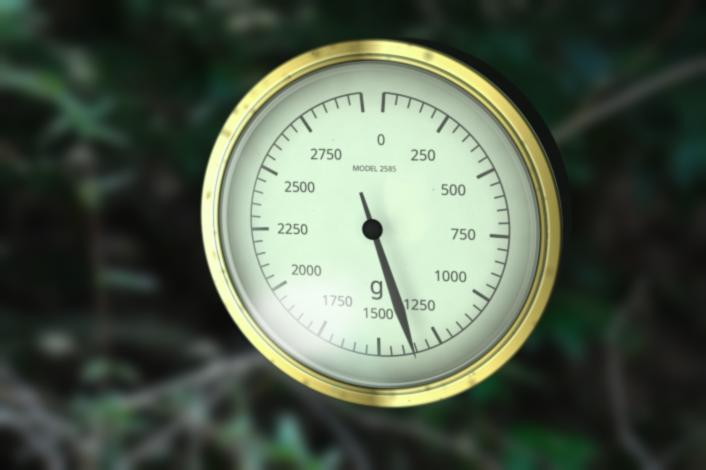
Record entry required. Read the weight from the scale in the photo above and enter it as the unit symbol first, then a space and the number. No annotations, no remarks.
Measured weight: g 1350
